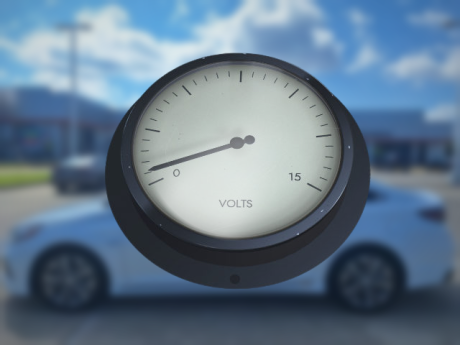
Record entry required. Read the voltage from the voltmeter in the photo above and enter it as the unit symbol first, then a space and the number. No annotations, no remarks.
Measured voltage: V 0.5
